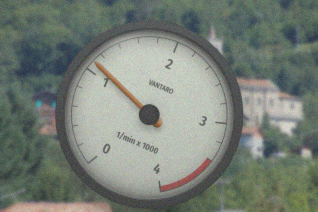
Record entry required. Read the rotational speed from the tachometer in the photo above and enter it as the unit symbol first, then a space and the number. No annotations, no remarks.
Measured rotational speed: rpm 1100
